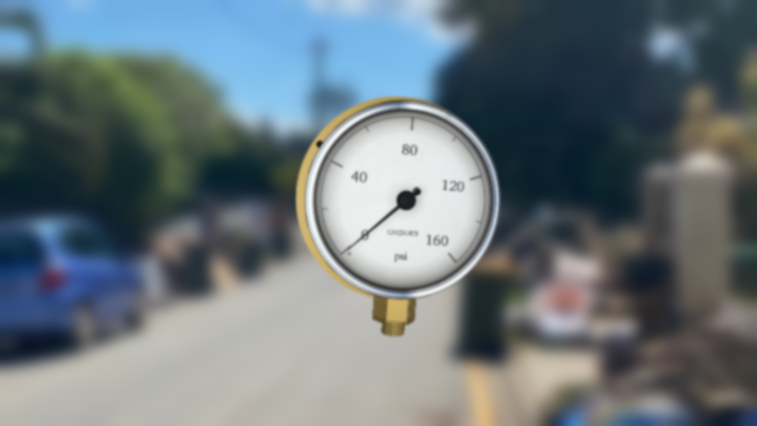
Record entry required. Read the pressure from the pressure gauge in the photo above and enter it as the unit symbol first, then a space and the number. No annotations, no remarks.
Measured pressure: psi 0
